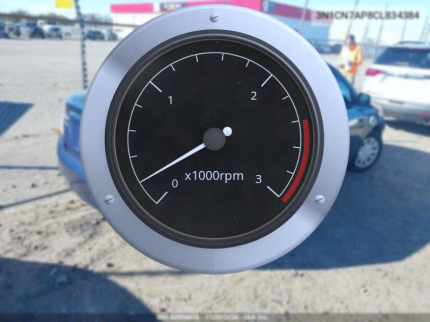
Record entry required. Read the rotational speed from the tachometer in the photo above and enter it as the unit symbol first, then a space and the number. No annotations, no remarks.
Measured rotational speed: rpm 200
